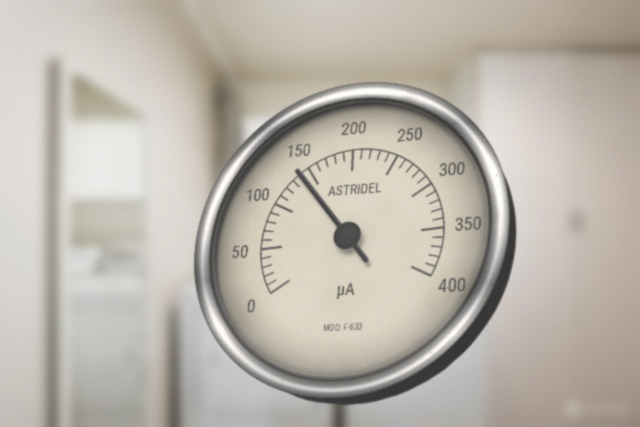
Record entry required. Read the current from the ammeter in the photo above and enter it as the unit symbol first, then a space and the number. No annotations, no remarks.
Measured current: µA 140
